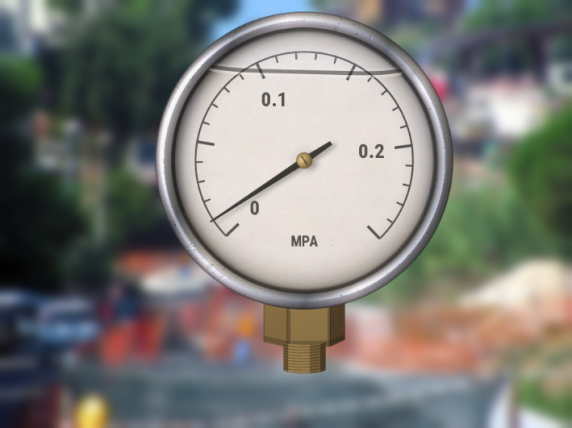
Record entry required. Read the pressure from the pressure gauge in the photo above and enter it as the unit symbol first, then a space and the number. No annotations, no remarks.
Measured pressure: MPa 0.01
